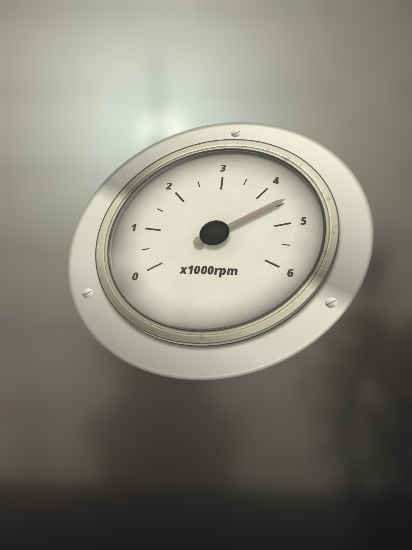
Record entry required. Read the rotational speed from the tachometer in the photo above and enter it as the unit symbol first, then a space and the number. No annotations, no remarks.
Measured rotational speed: rpm 4500
